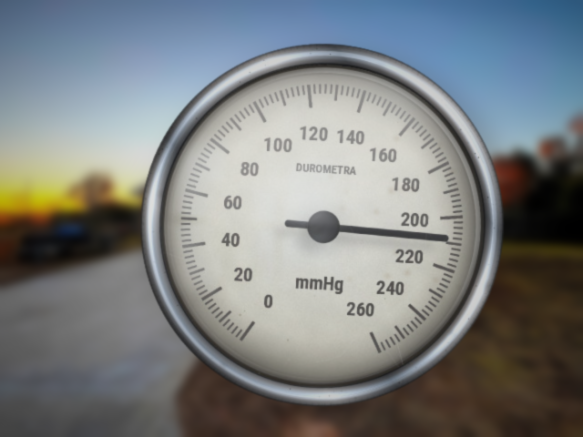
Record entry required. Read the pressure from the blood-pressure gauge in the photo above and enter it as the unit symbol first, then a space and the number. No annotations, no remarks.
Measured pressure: mmHg 208
